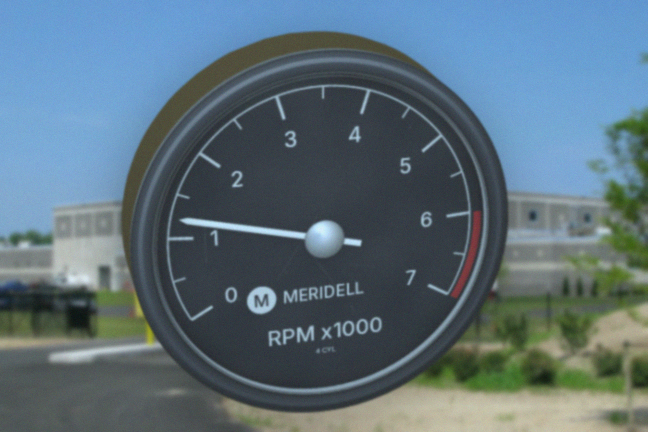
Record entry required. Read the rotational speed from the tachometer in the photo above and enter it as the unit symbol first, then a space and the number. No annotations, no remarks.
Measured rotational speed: rpm 1250
